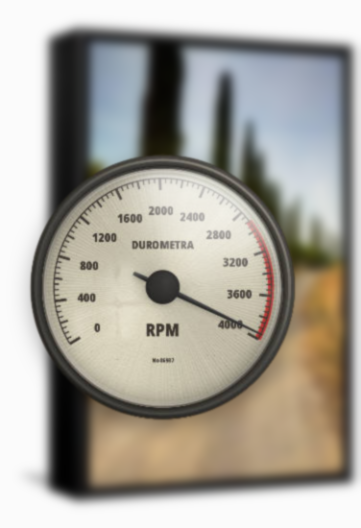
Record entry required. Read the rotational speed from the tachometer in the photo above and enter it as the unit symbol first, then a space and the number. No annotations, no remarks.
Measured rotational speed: rpm 3950
